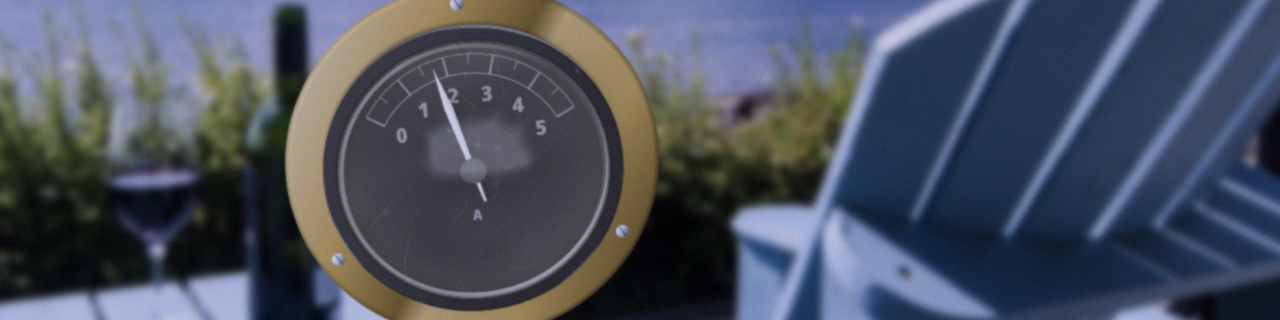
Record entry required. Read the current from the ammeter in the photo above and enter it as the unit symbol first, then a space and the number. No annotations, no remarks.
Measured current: A 1.75
